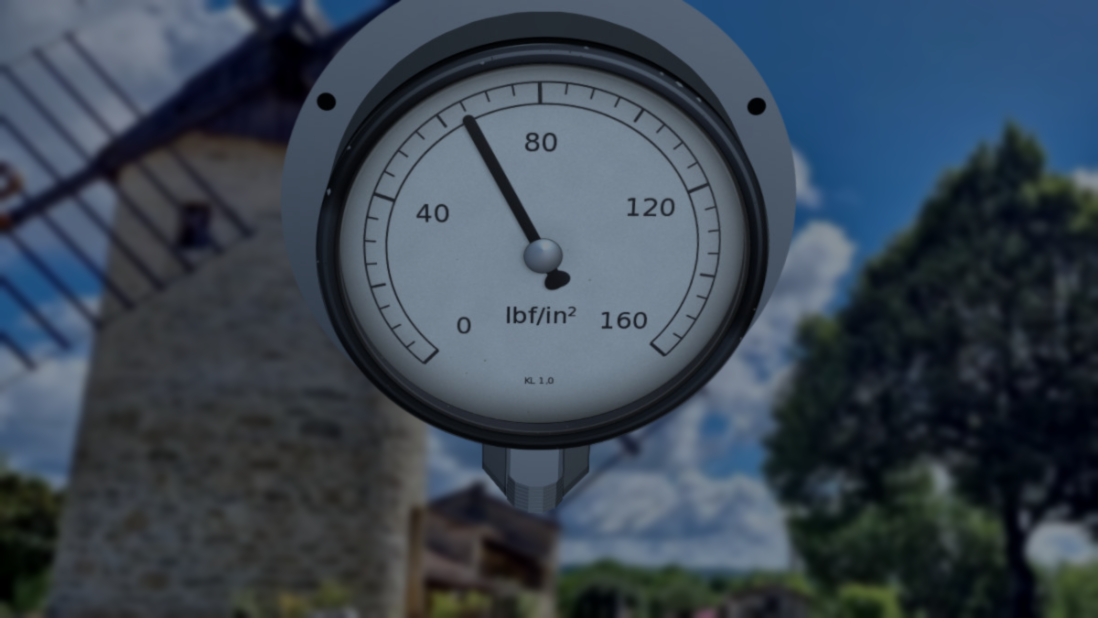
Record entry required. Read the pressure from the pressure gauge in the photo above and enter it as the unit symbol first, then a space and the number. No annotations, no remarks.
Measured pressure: psi 65
